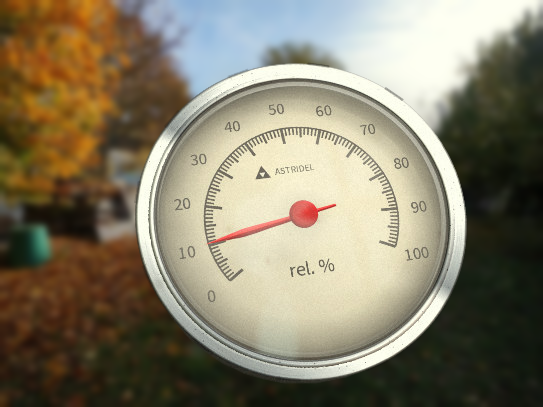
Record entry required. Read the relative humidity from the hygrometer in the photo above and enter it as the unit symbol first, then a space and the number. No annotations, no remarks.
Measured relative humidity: % 10
